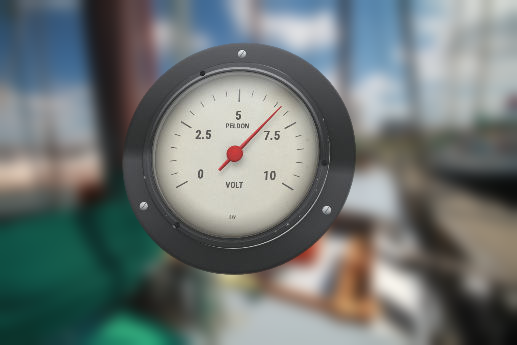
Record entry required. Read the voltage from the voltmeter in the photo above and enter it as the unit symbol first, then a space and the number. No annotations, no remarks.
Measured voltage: V 6.75
